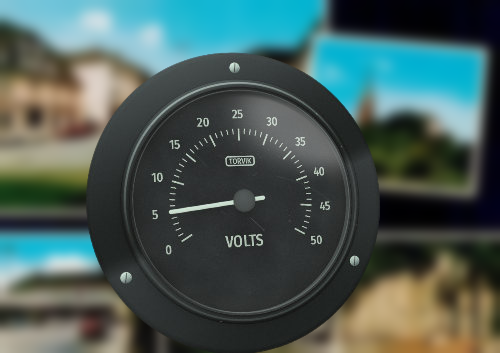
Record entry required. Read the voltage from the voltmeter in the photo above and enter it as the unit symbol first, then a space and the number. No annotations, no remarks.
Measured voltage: V 5
